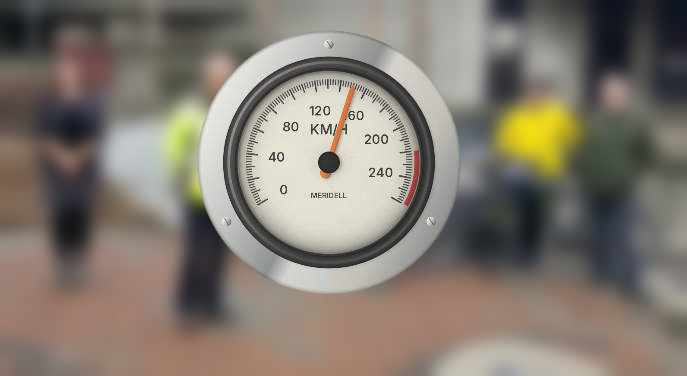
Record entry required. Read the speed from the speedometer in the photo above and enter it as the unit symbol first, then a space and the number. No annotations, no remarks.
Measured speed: km/h 150
